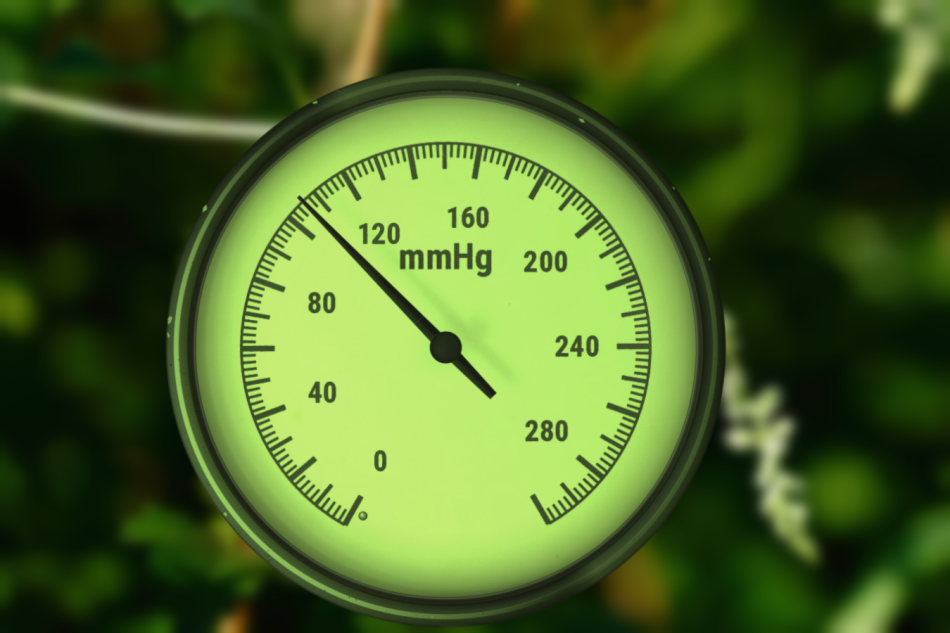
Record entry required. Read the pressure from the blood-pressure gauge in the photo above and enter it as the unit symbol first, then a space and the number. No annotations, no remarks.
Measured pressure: mmHg 106
